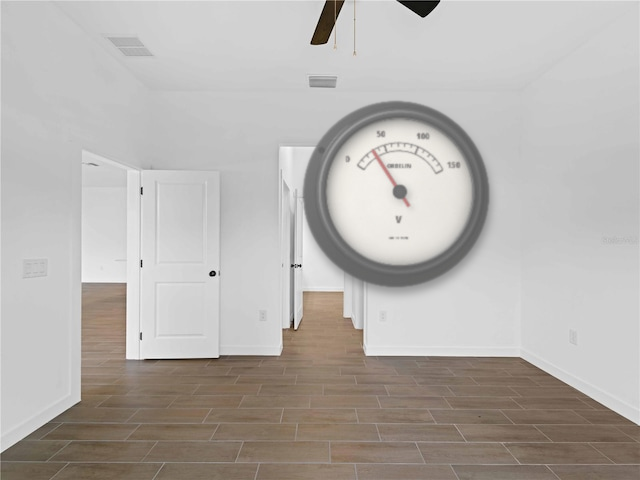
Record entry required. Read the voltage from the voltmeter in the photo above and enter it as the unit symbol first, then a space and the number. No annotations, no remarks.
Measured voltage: V 30
